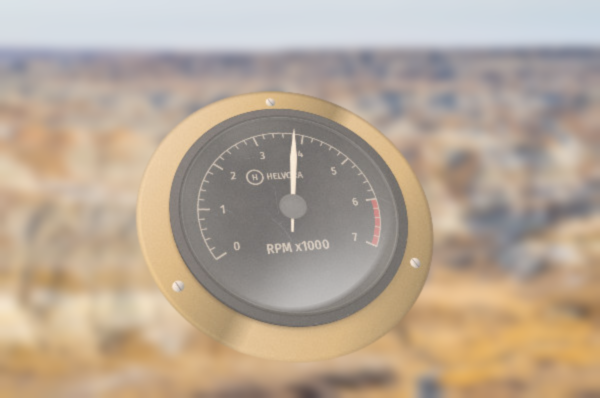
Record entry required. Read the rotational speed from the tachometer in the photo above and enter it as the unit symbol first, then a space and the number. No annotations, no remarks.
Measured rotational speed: rpm 3800
